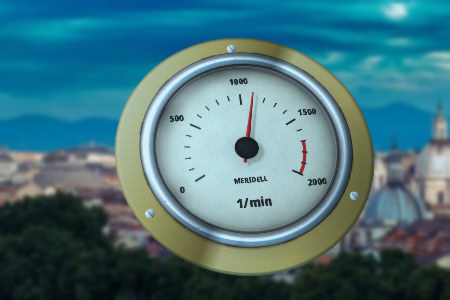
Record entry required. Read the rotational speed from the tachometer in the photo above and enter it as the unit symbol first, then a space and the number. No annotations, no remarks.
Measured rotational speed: rpm 1100
